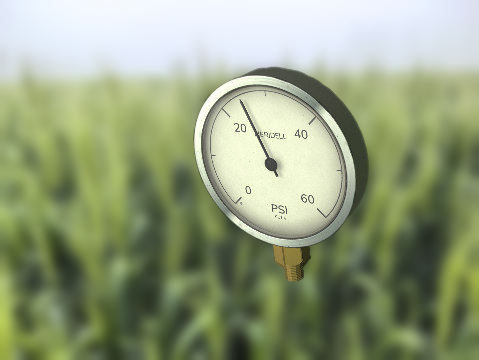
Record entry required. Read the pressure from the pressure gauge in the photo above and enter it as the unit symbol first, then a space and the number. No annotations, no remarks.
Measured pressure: psi 25
